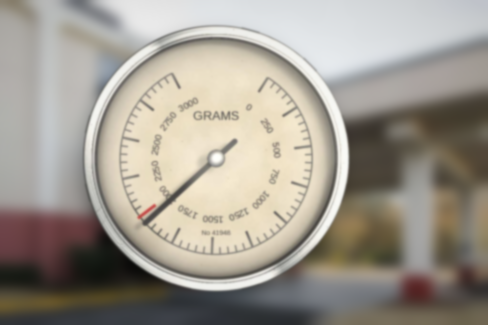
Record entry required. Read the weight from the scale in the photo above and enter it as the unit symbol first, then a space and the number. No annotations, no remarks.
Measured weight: g 1950
